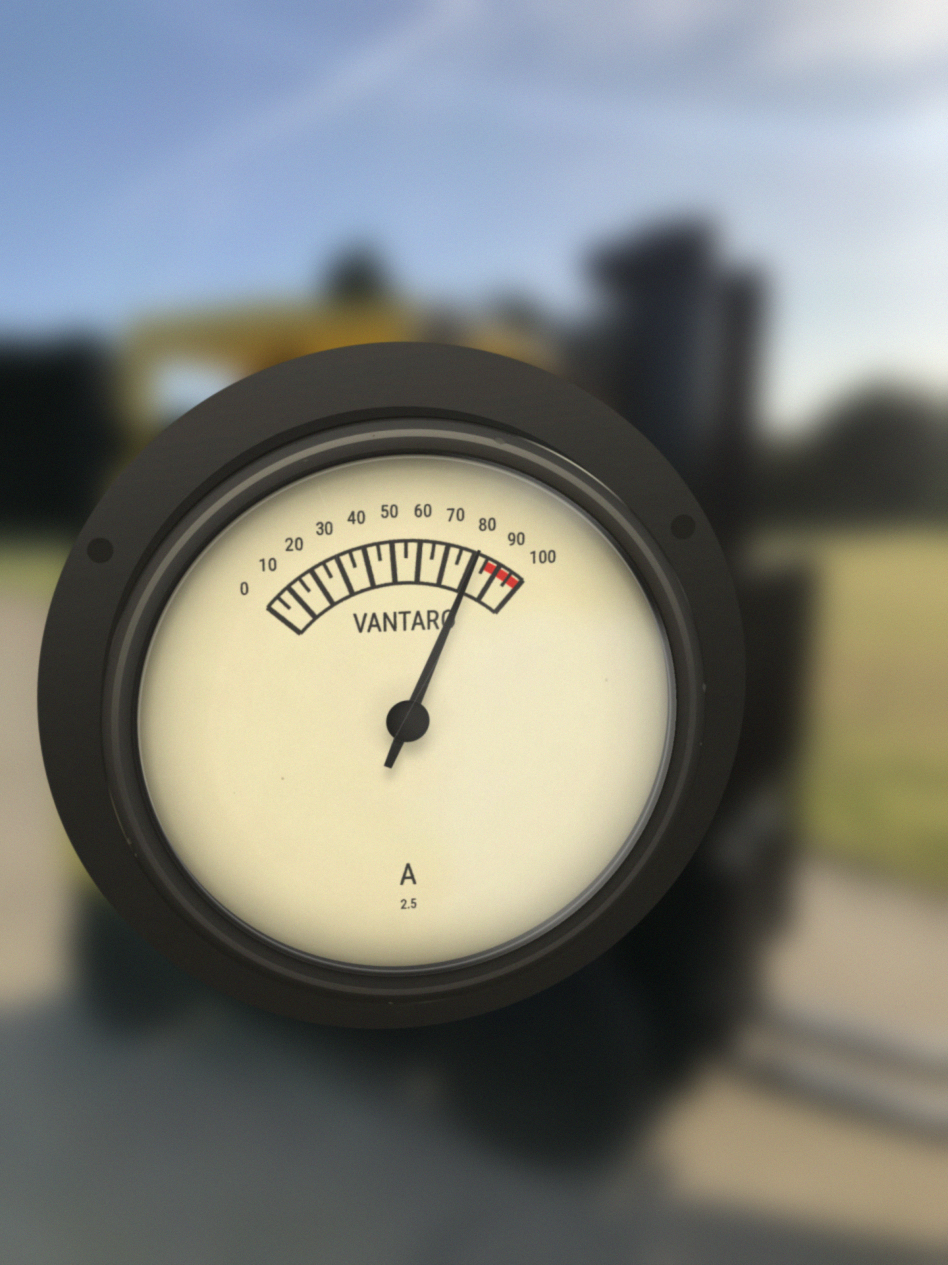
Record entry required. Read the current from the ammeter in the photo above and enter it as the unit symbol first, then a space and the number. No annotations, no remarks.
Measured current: A 80
